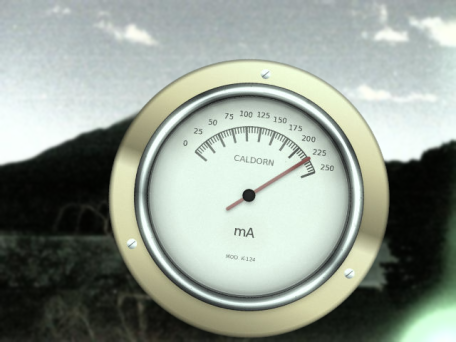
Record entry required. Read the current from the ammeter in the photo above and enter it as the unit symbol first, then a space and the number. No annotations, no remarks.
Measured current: mA 225
